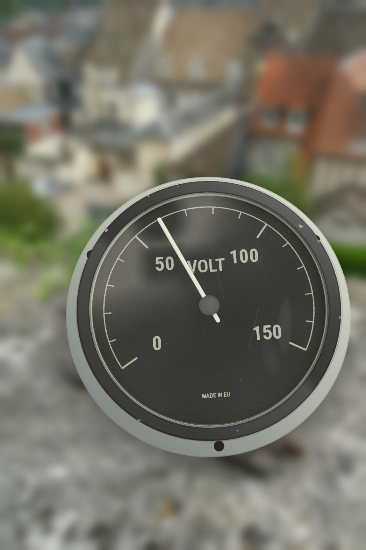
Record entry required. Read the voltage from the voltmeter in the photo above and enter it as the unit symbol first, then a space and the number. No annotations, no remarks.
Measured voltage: V 60
